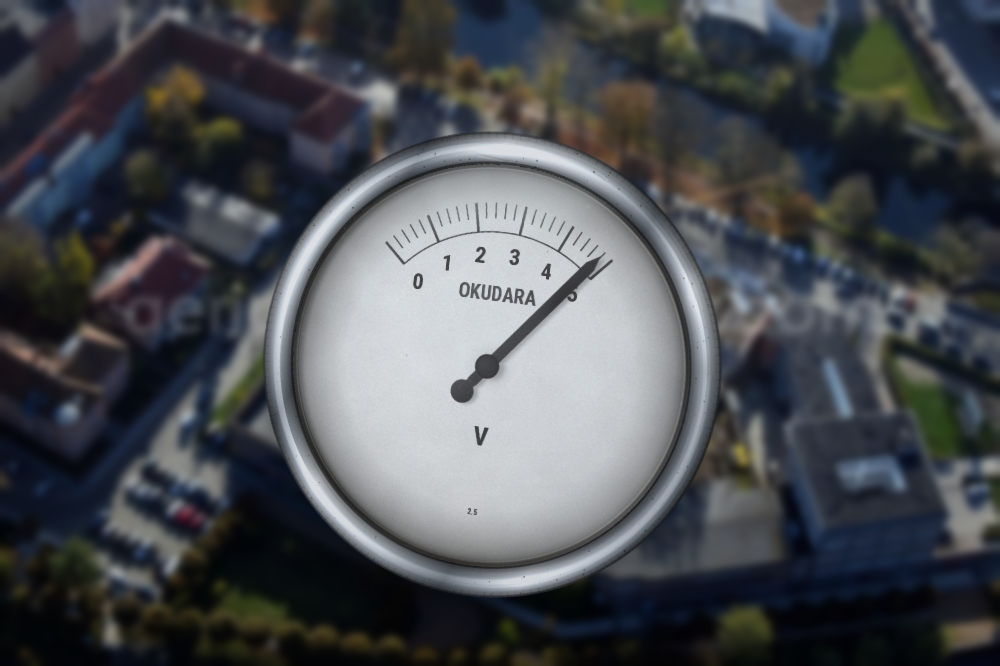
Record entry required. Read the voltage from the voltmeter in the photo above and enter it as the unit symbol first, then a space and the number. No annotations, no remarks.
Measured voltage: V 4.8
